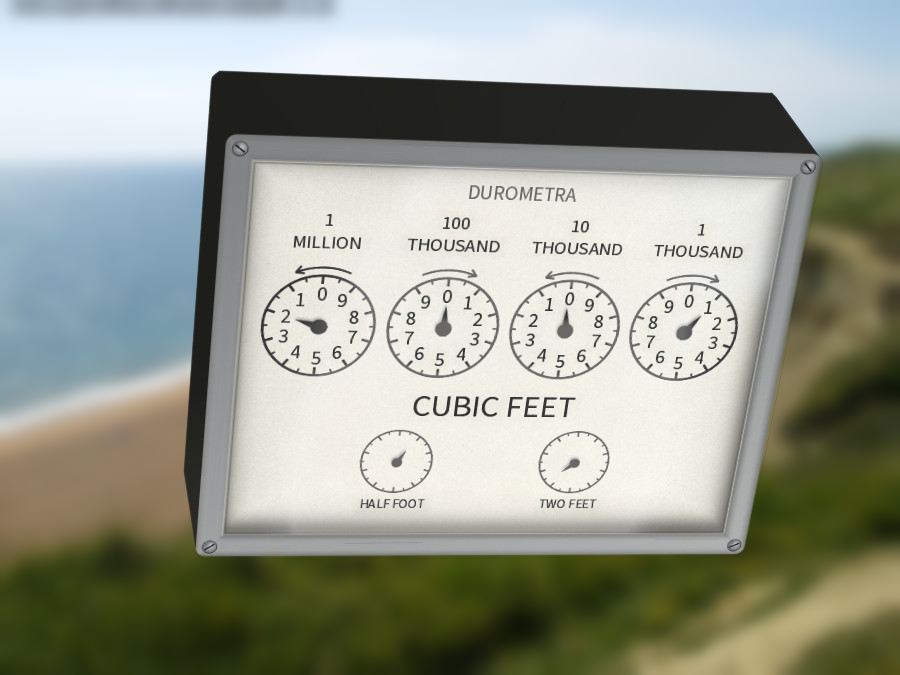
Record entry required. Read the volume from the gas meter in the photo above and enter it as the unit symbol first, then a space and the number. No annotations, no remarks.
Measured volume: ft³ 200100
